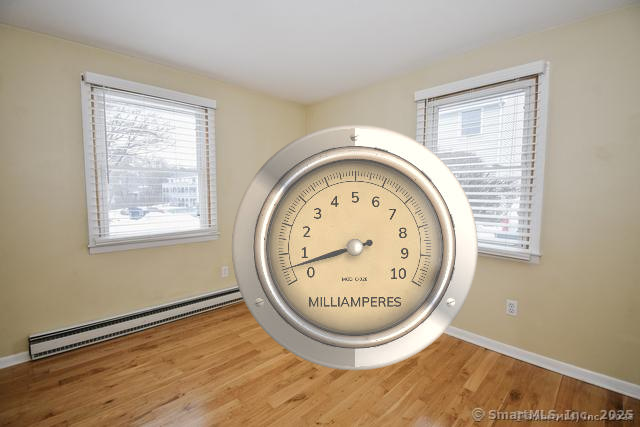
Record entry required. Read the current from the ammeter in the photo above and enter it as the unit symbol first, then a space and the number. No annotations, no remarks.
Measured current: mA 0.5
